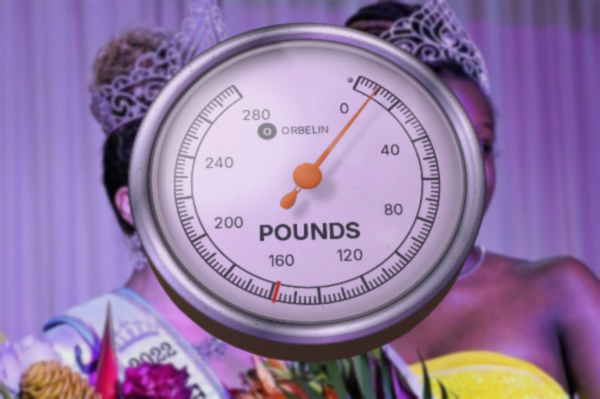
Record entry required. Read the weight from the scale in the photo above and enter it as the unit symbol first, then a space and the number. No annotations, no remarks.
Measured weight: lb 10
